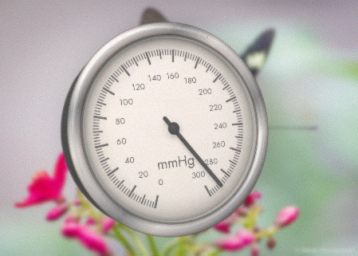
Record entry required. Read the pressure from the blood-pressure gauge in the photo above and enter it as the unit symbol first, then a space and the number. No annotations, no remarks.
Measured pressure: mmHg 290
